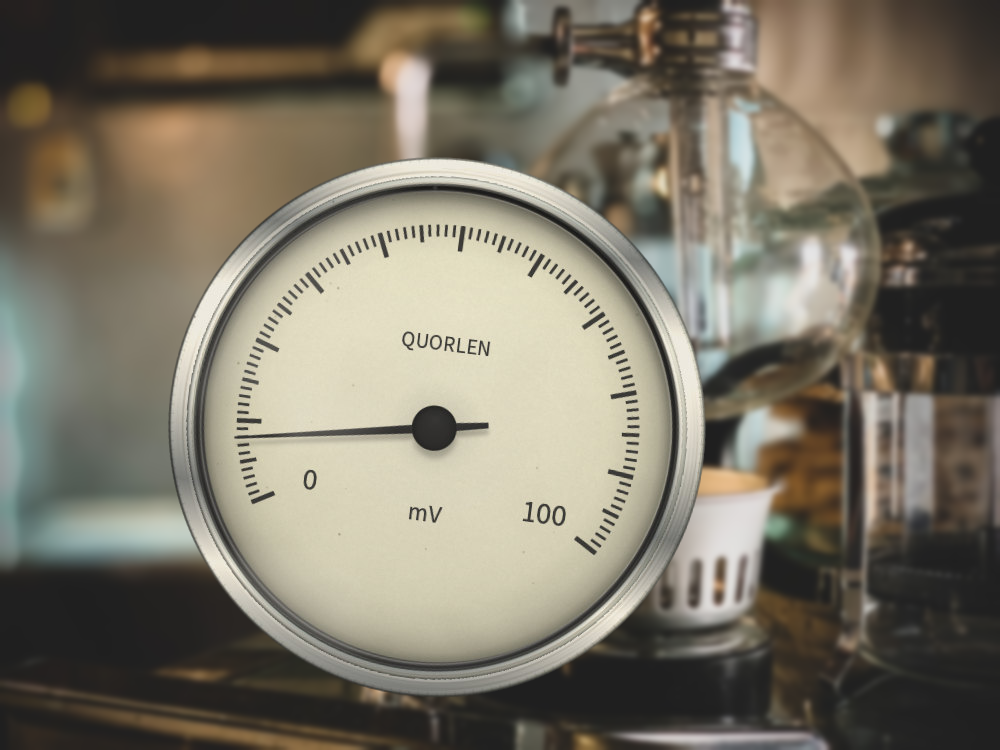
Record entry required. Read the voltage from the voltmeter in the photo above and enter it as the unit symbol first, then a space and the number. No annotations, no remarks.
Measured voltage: mV 8
